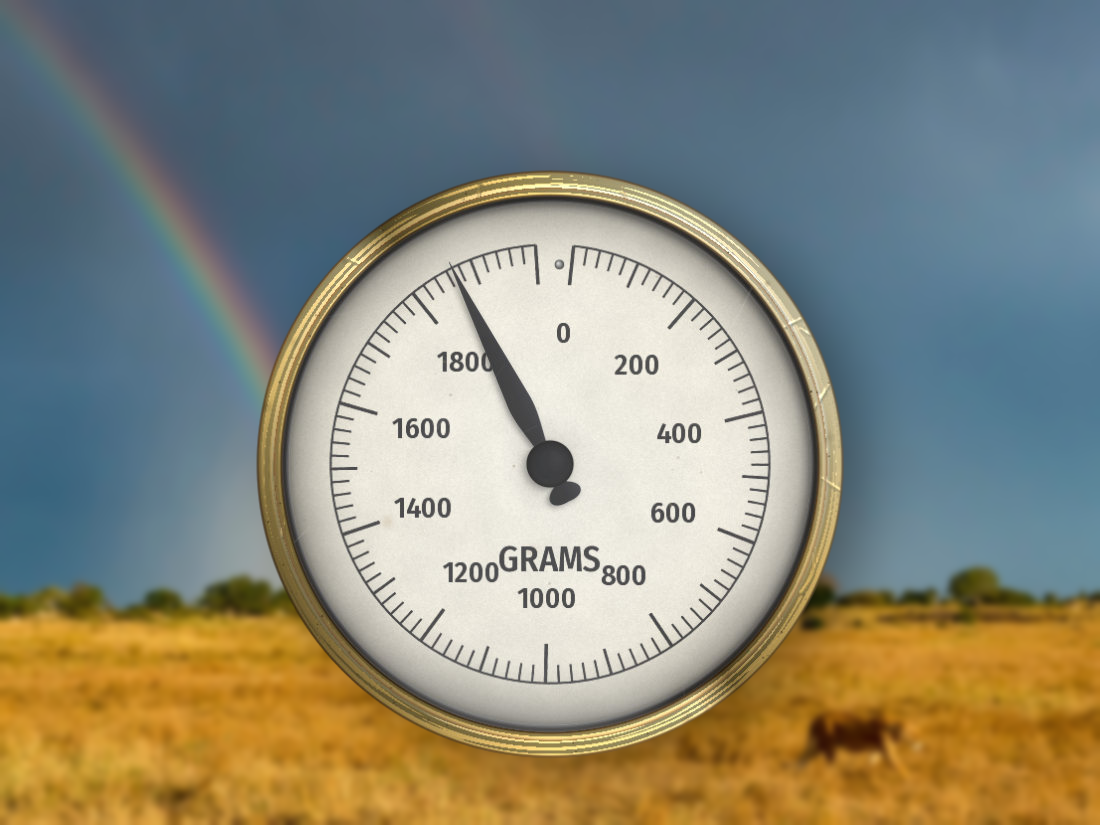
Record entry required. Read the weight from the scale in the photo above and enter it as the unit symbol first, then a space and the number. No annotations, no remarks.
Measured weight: g 1870
